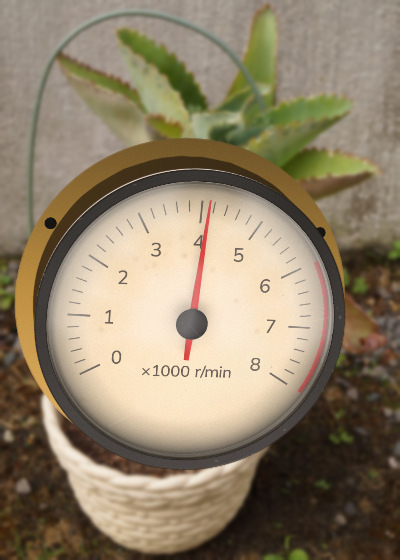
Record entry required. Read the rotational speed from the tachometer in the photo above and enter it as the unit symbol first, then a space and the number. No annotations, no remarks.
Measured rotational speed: rpm 4100
